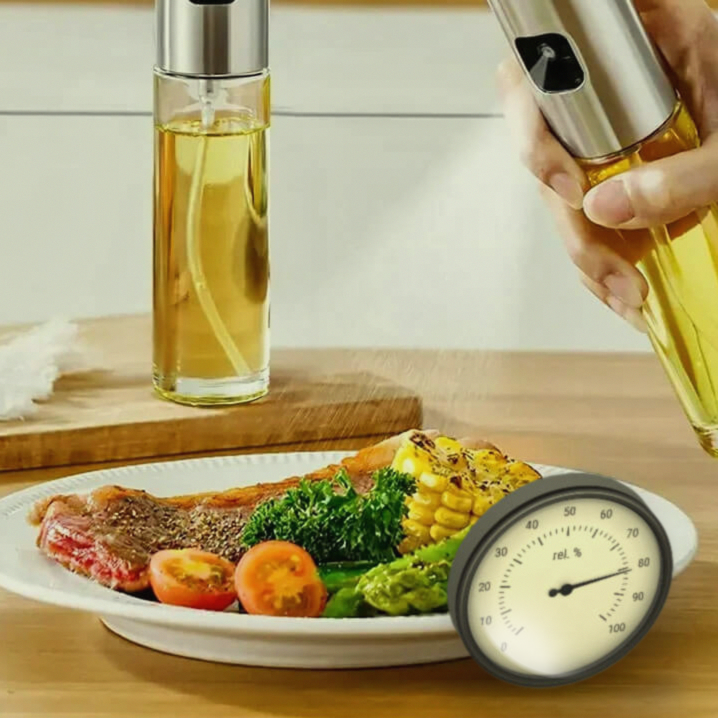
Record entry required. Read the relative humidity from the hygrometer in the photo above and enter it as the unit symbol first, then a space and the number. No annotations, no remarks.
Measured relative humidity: % 80
